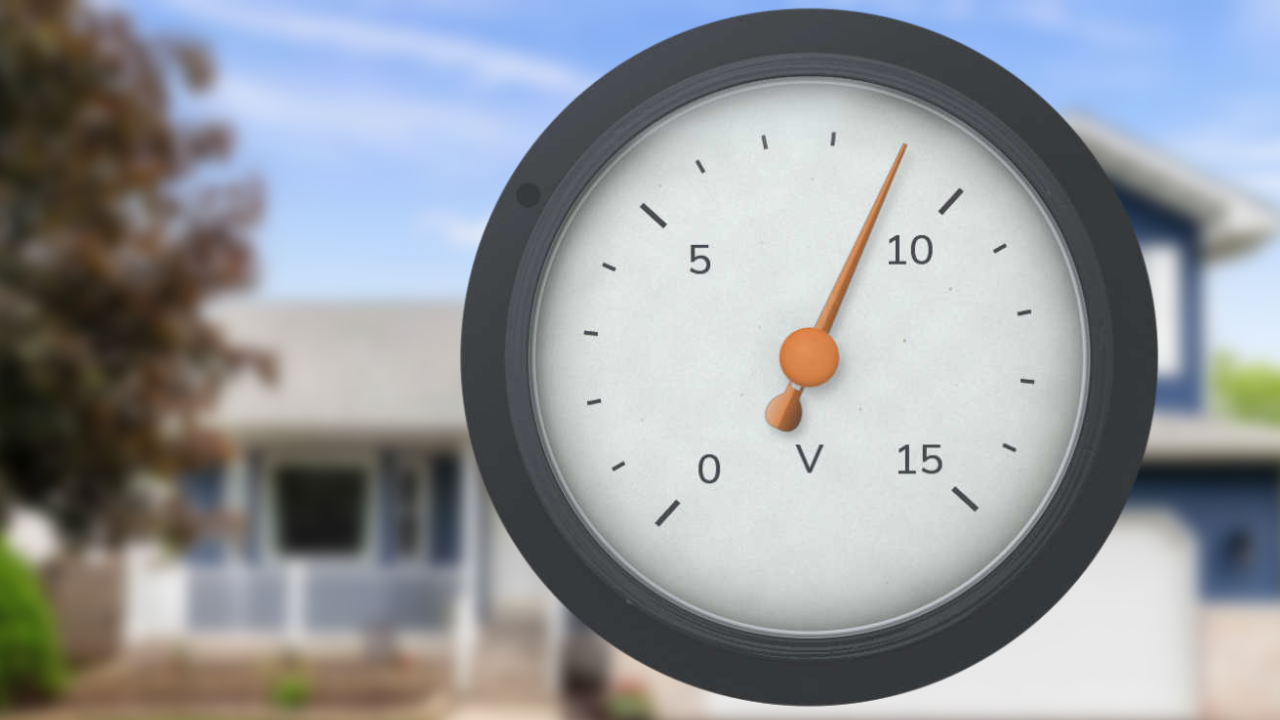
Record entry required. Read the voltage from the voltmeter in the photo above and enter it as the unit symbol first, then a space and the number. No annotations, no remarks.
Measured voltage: V 9
